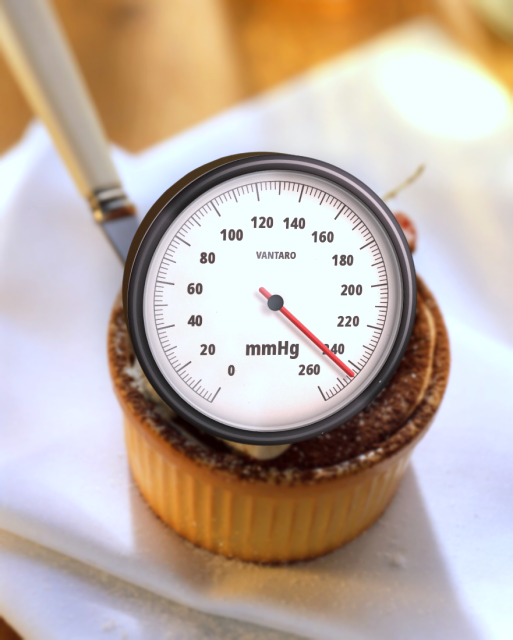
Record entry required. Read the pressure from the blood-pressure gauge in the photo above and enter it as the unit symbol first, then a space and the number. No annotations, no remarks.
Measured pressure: mmHg 244
